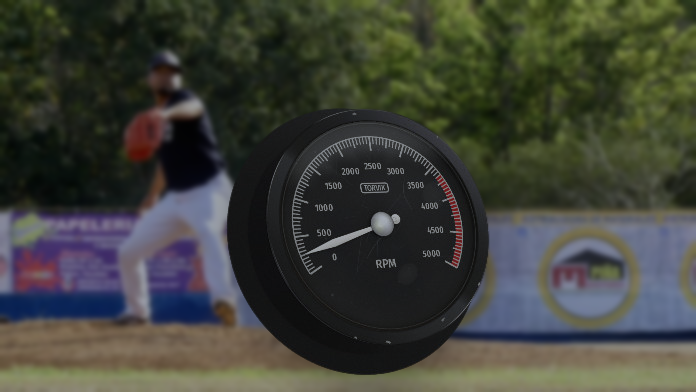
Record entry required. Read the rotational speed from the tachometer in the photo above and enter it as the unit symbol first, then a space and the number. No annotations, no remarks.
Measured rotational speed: rpm 250
